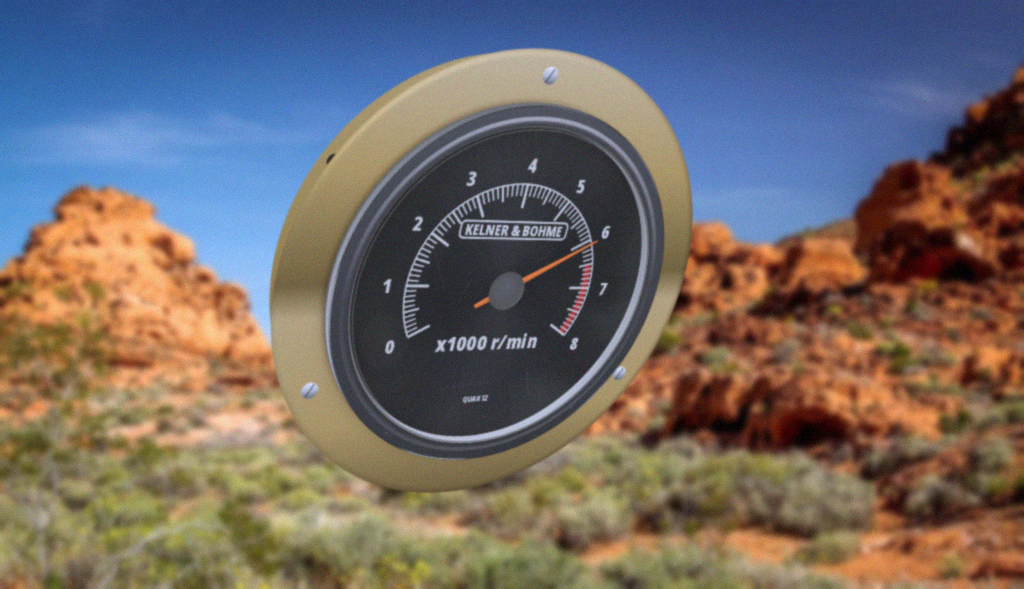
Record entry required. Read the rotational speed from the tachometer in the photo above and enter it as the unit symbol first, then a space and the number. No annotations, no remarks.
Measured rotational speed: rpm 6000
